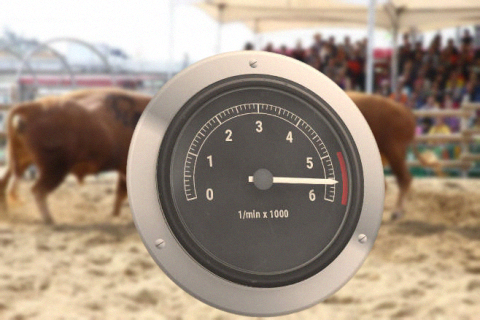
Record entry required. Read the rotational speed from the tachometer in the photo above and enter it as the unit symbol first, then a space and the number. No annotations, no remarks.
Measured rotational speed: rpm 5600
